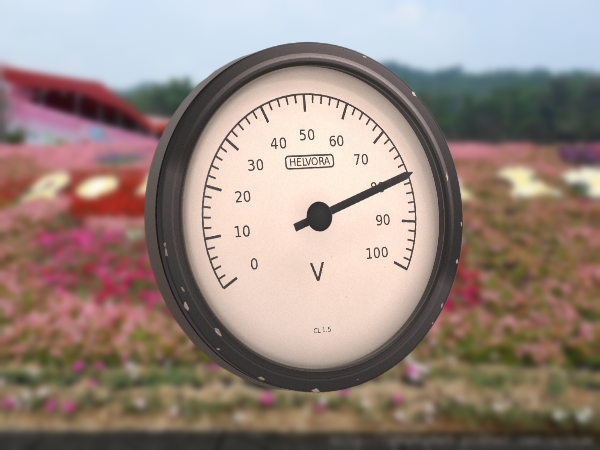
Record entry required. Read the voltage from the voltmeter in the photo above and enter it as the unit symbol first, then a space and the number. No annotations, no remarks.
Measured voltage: V 80
